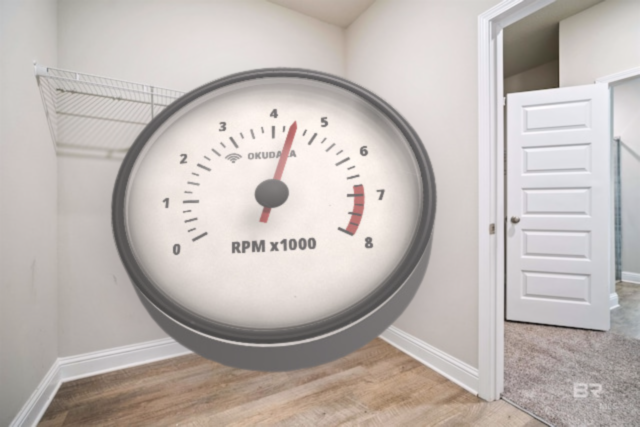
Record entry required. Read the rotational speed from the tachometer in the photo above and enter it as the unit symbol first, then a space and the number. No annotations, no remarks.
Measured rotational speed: rpm 4500
